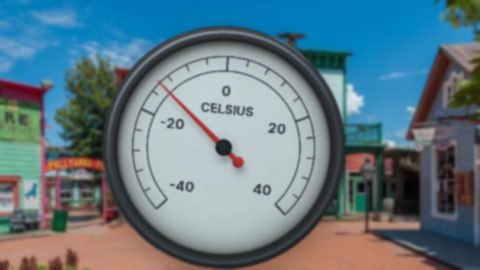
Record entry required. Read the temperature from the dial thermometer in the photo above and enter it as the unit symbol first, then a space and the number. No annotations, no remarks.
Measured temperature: °C -14
